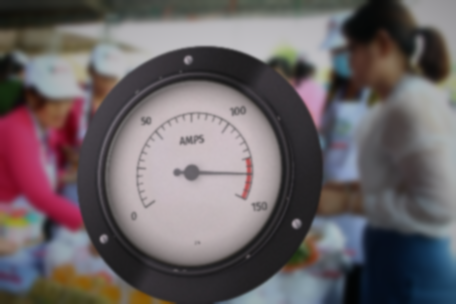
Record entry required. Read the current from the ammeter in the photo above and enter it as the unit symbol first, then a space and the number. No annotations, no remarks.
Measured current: A 135
